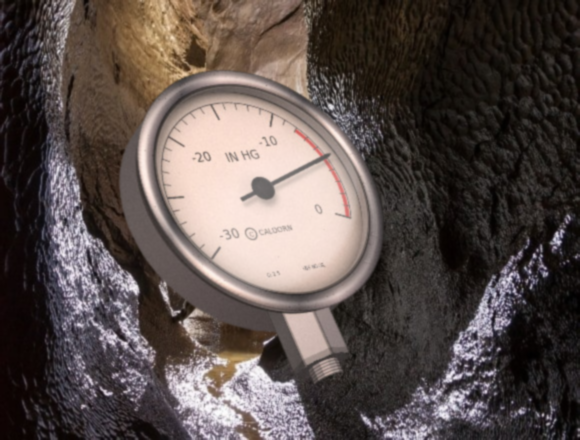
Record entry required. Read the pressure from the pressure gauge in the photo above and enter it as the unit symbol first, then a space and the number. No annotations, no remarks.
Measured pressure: inHg -5
